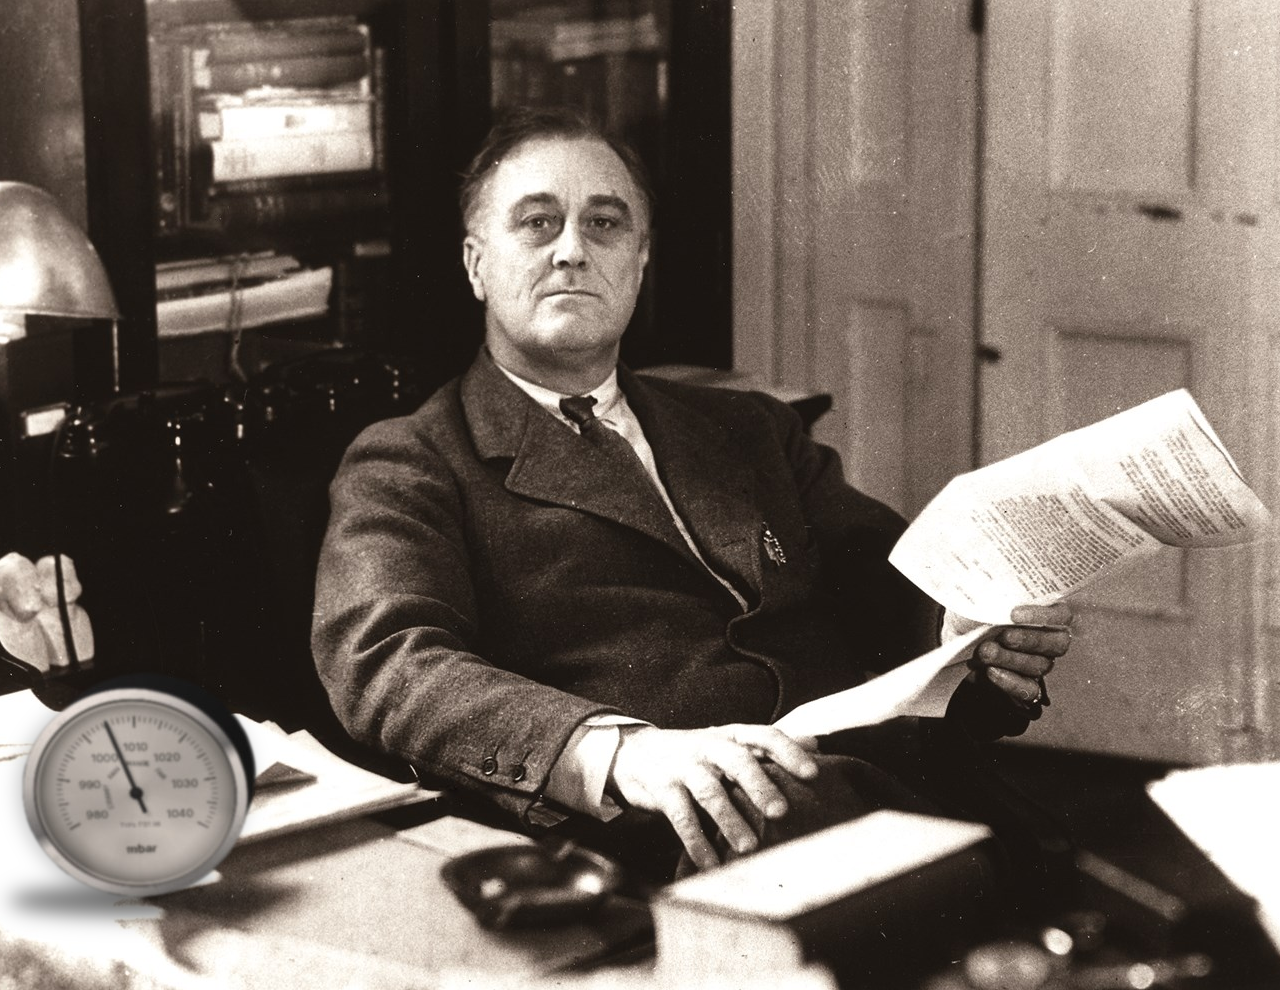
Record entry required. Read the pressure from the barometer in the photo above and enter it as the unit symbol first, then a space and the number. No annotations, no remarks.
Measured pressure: mbar 1005
